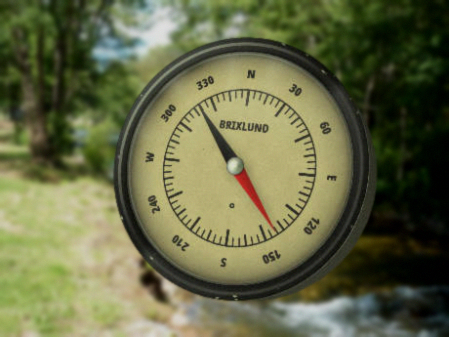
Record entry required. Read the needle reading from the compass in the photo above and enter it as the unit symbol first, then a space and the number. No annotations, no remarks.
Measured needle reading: ° 140
